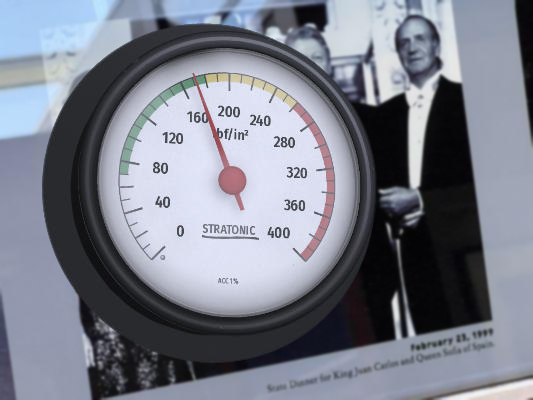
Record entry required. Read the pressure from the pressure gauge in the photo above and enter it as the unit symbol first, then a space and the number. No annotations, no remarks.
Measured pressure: psi 170
